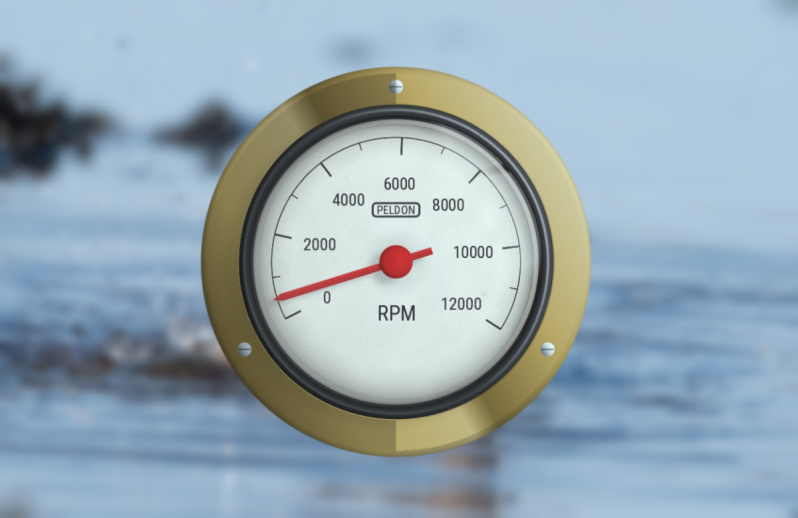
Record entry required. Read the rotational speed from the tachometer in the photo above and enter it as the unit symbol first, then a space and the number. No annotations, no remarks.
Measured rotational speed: rpm 500
